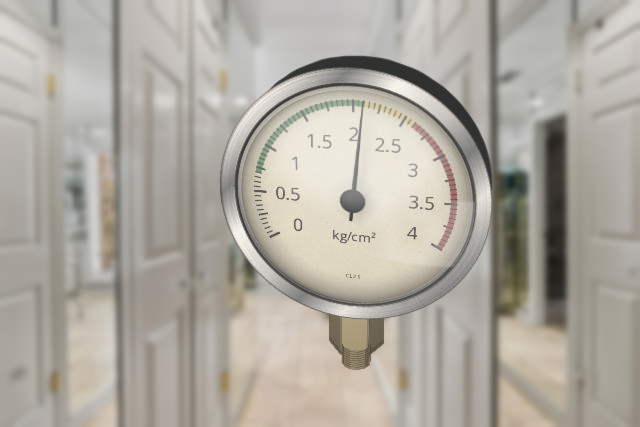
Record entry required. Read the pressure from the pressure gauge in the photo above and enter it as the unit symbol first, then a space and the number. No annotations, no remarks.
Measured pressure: kg/cm² 2.1
